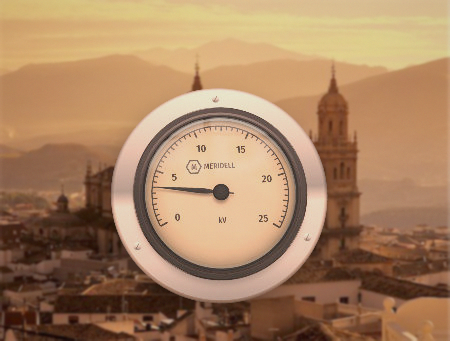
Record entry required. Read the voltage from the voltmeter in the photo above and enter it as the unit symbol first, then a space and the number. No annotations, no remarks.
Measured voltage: kV 3.5
